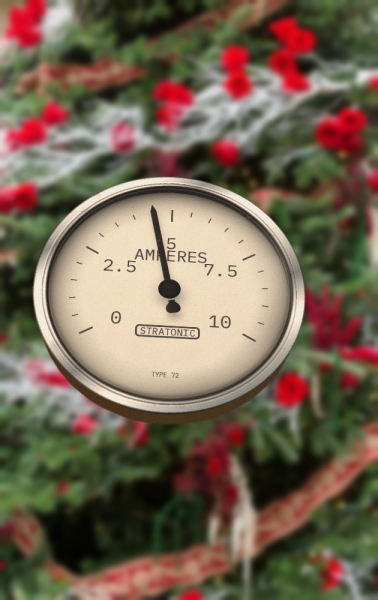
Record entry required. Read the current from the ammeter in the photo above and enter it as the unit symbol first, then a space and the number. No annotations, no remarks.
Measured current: A 4.5
